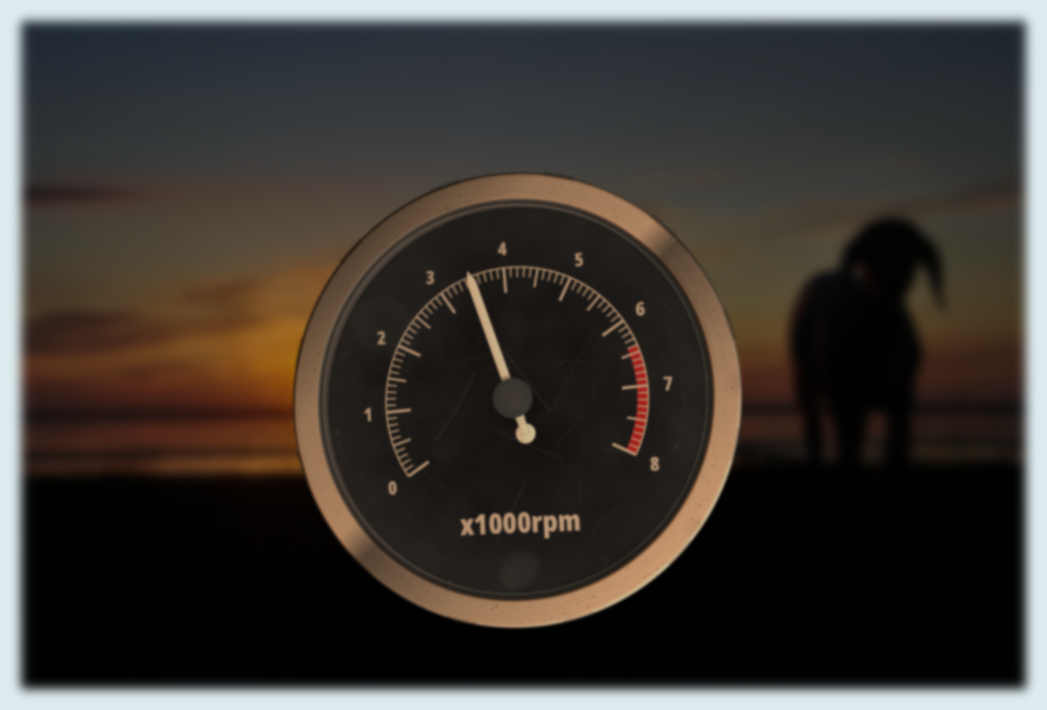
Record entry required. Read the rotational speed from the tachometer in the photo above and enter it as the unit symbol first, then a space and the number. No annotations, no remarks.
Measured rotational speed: rpm 3500
